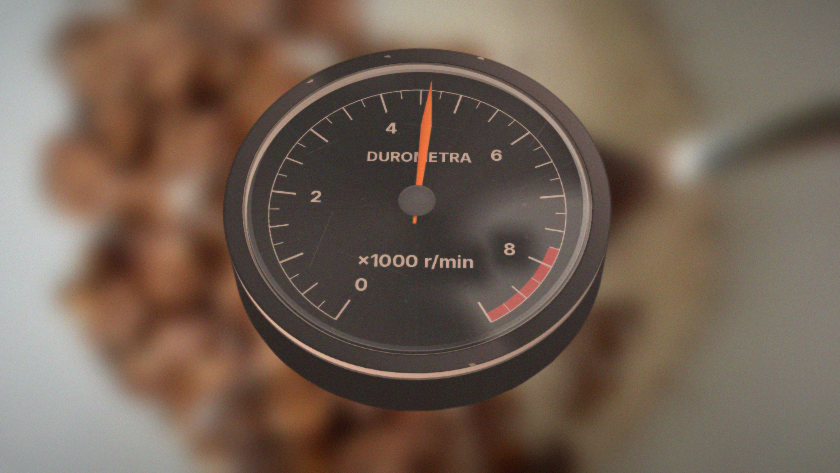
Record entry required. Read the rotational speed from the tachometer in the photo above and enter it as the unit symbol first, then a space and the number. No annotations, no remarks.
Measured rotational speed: rpm 4625
